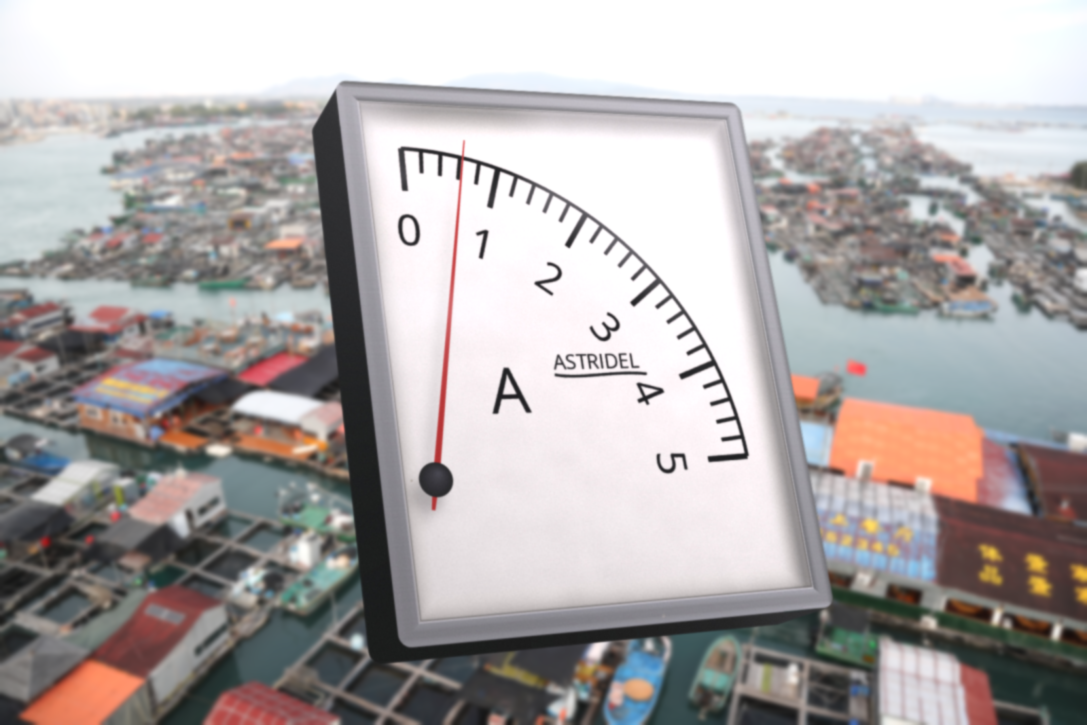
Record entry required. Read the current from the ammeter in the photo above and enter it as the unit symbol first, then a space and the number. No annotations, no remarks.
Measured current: A 0.6
